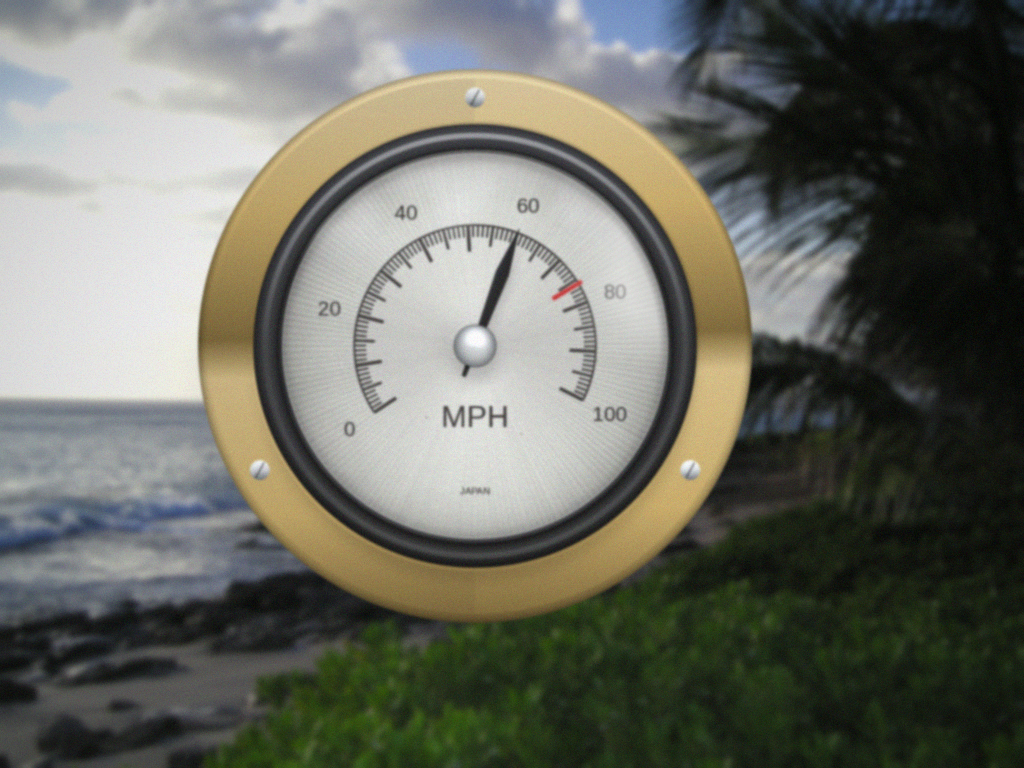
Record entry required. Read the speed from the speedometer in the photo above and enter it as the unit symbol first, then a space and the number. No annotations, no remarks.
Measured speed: mph 60
